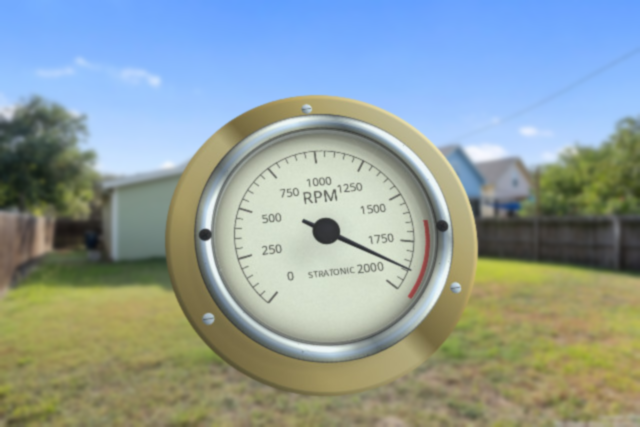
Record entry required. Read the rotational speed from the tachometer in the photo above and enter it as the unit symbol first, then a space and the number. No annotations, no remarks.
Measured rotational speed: rpm 1900
